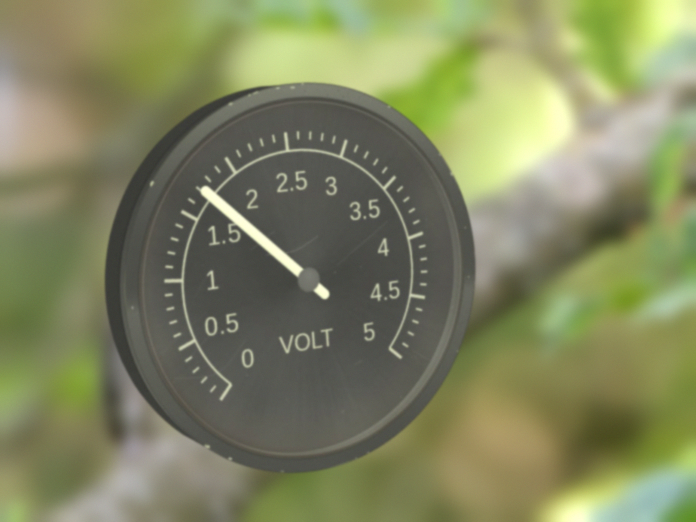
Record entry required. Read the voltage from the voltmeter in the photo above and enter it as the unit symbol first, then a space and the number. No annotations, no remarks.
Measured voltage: V 1.7
